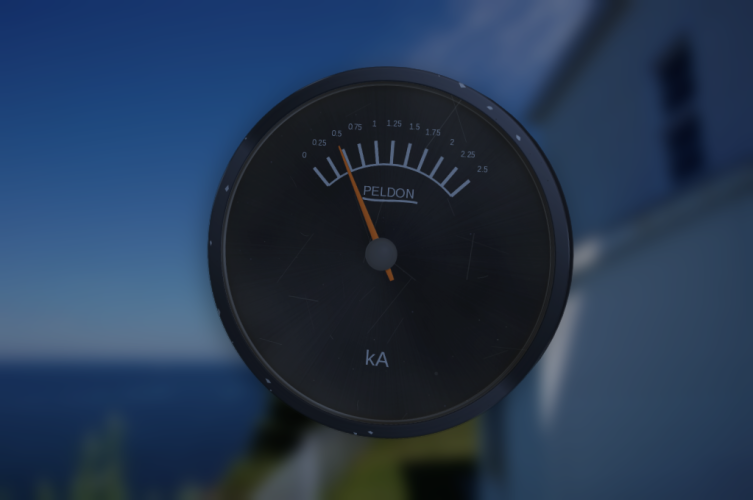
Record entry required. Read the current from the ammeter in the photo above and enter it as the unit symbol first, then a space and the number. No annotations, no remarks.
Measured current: kA 0.5
